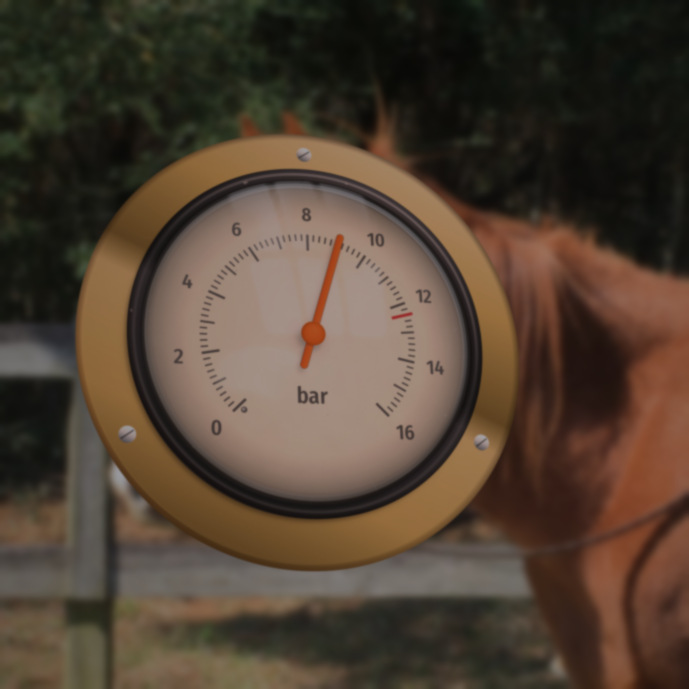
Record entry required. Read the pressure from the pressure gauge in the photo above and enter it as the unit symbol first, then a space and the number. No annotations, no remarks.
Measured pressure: bar 9
